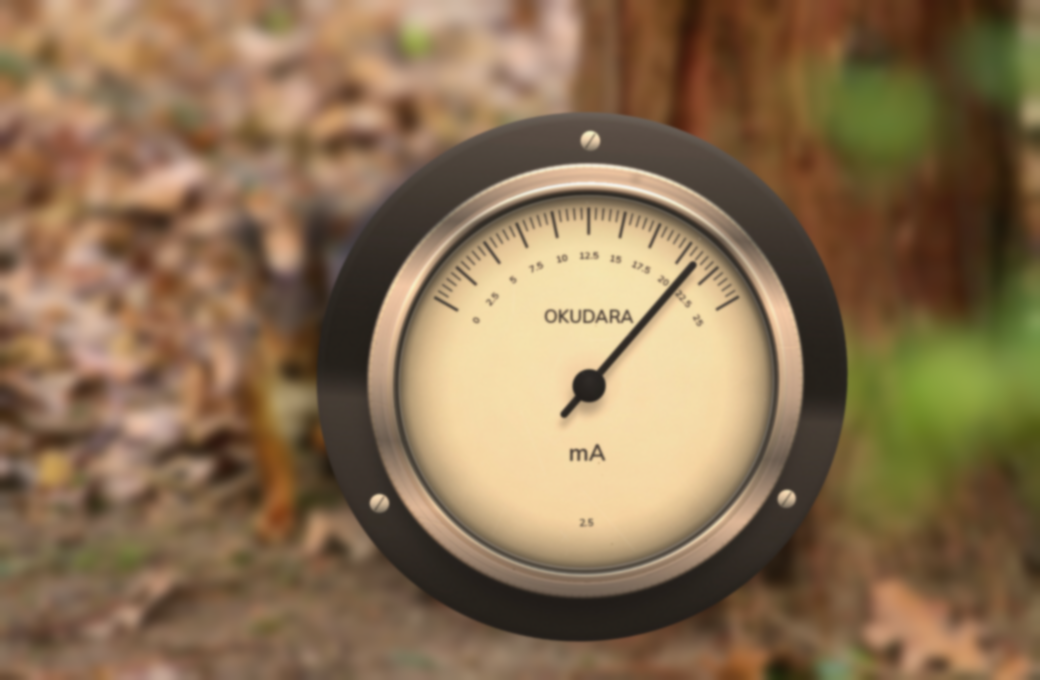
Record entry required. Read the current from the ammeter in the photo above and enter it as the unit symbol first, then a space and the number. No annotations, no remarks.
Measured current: mA 21
